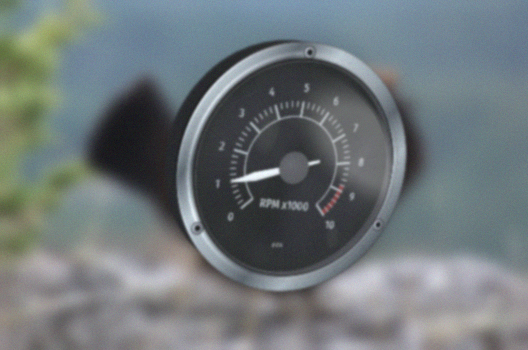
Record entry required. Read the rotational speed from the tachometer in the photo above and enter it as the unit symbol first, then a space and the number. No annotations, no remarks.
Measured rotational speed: rpm 1000
